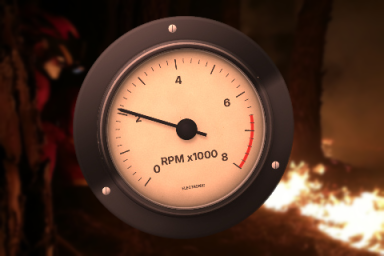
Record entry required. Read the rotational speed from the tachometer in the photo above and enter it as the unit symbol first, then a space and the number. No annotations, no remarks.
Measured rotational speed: rpm 2100
